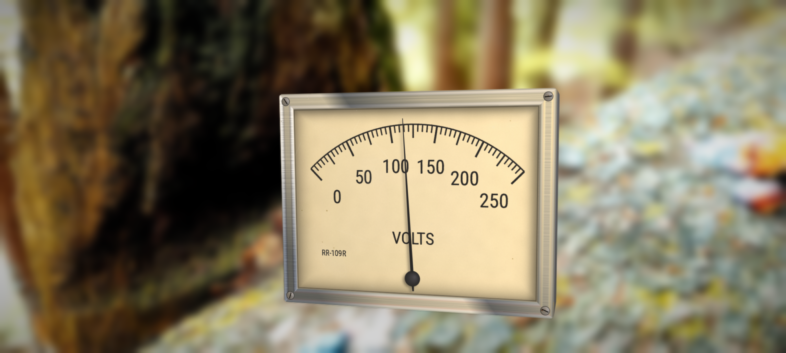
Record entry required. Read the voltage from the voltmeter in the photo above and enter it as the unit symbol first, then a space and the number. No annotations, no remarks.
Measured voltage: V 115
